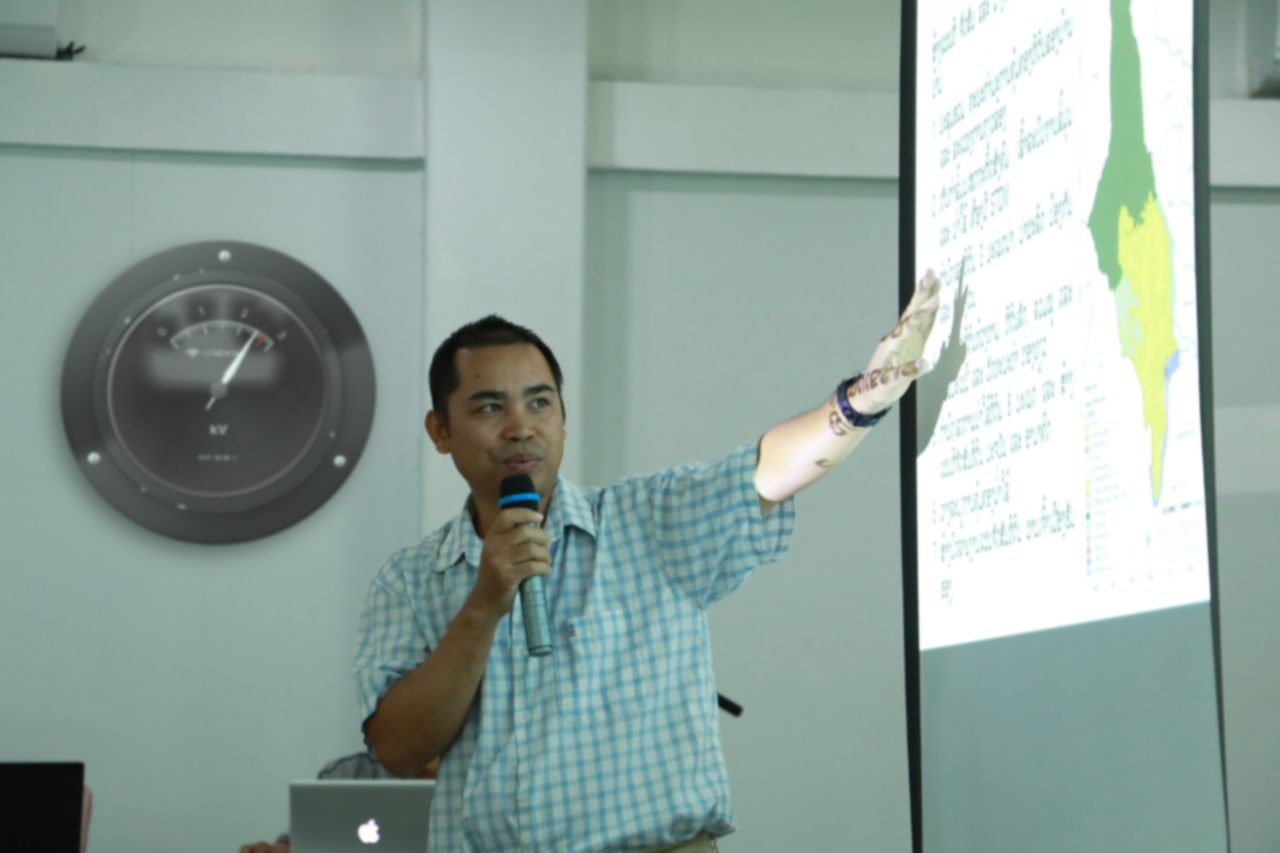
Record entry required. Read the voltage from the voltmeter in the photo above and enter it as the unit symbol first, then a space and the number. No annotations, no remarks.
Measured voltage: kV 2.5
